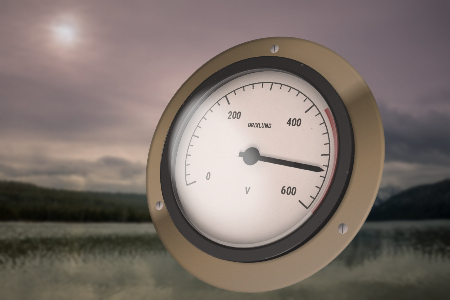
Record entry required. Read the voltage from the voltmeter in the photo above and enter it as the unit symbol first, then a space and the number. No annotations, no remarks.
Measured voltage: V 530
